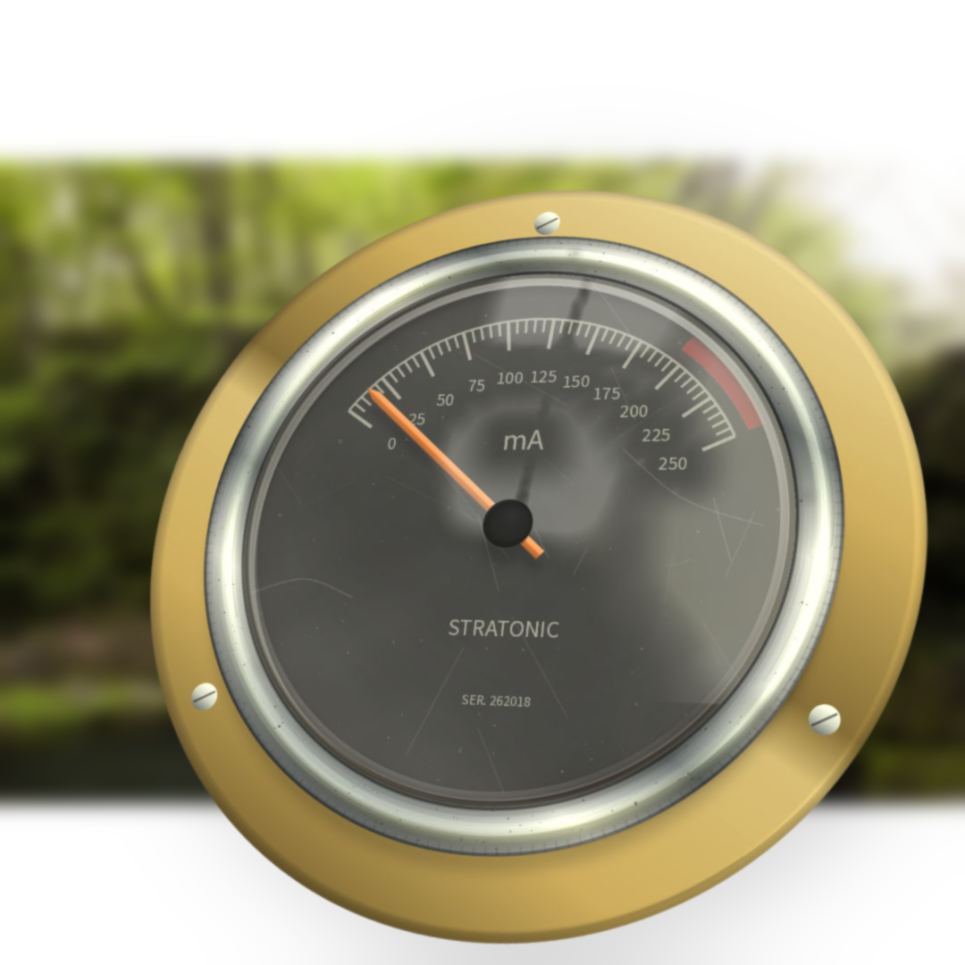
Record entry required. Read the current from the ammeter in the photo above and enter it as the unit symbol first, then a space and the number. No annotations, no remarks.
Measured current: mA 15
